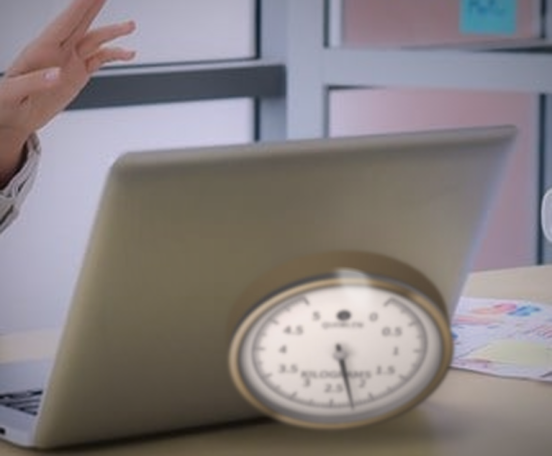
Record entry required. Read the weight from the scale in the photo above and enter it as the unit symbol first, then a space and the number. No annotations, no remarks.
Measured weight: kg 2.25
